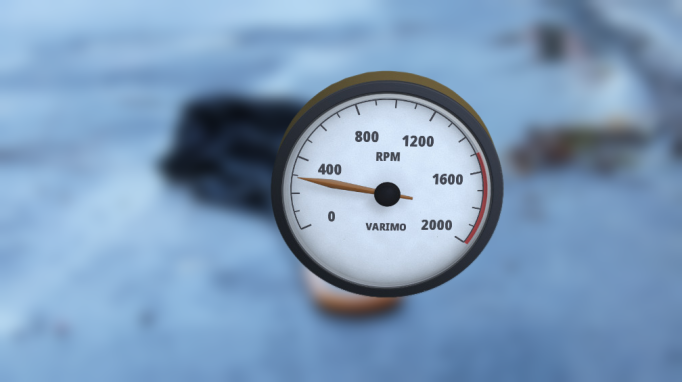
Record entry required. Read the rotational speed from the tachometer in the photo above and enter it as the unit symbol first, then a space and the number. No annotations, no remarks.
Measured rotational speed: rpm 300
